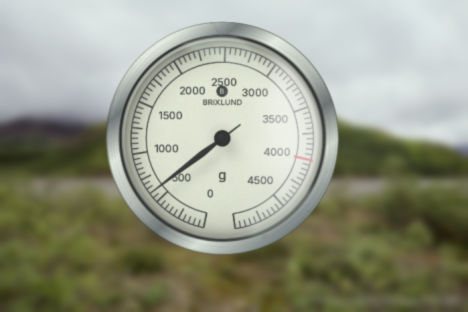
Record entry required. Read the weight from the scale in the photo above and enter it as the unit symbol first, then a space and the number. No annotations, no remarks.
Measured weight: g 600
